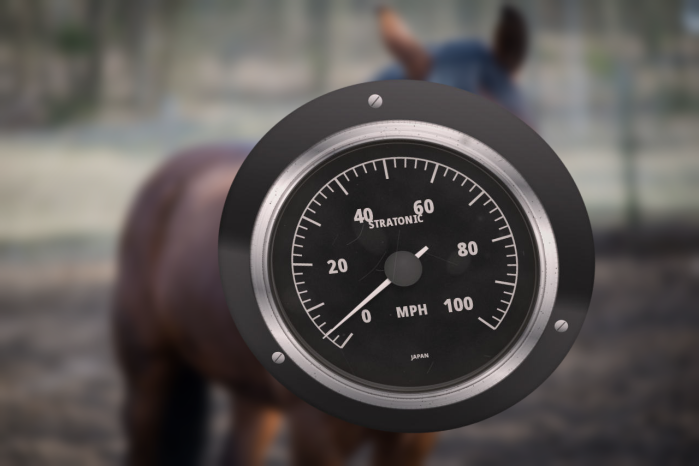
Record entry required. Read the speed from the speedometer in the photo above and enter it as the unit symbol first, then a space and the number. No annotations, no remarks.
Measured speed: mph 4
